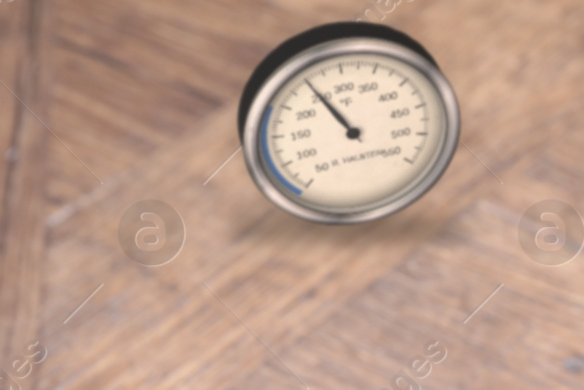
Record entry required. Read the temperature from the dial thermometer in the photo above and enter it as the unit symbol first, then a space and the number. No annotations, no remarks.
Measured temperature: °F 250
